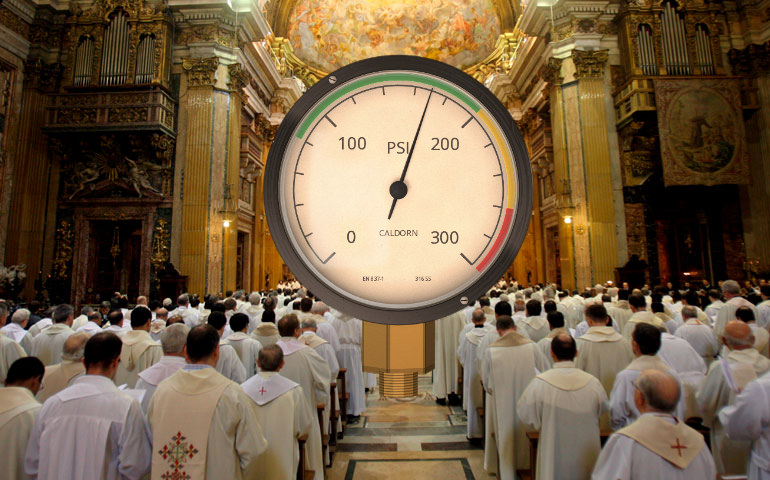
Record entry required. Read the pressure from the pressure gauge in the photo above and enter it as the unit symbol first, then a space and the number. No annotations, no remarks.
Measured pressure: psi 170
